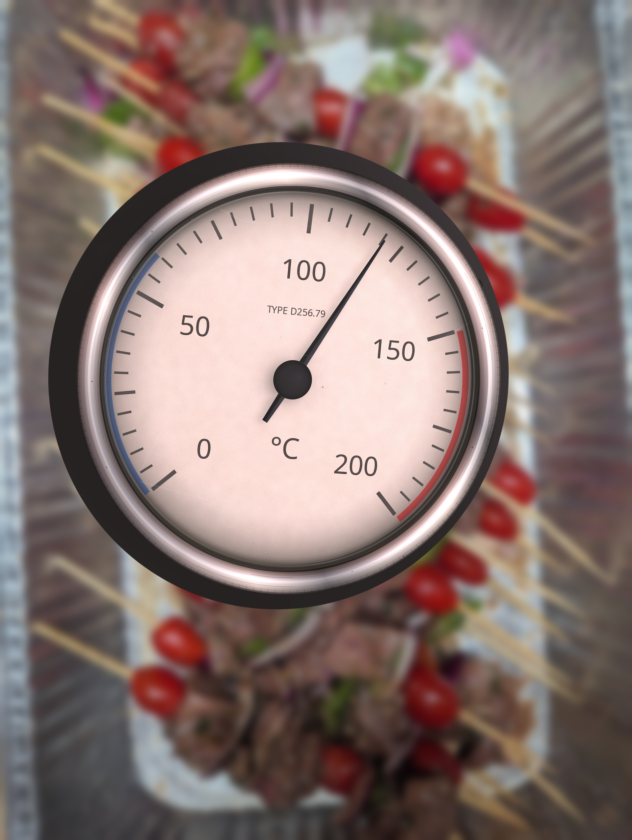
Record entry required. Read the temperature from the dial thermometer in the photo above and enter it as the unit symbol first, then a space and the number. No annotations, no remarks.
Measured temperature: °C 120
